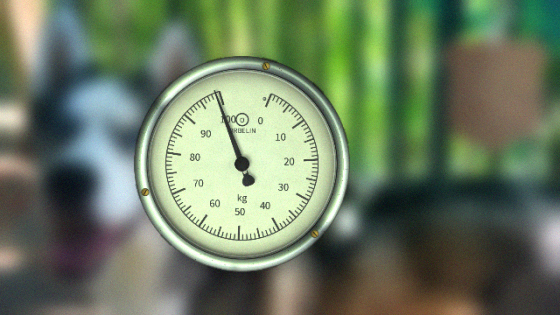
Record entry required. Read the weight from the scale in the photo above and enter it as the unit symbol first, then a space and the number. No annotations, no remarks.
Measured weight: kg 99
